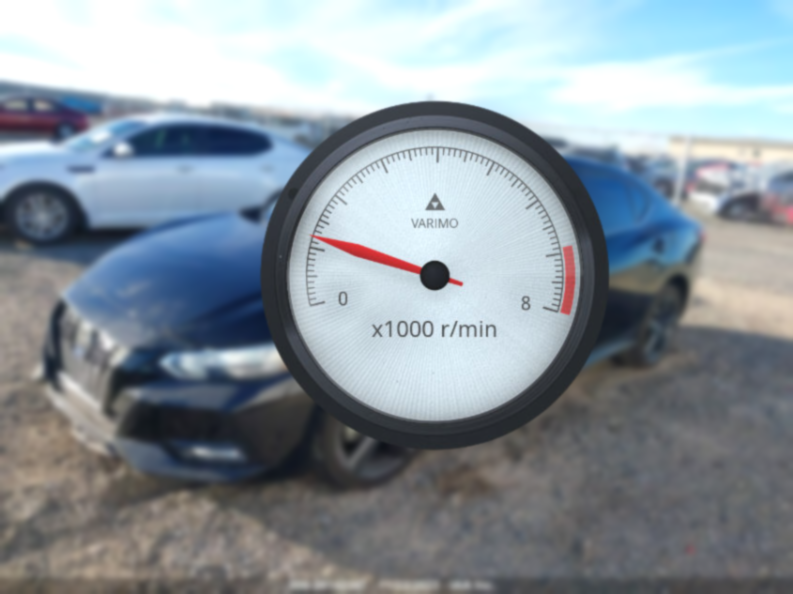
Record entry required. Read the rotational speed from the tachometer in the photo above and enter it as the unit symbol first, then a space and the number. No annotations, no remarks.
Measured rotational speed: rpm 1200
